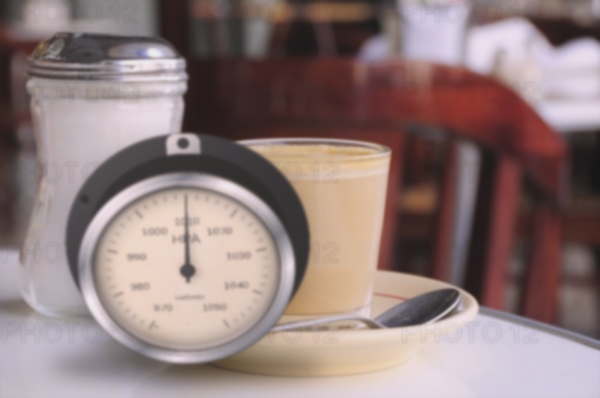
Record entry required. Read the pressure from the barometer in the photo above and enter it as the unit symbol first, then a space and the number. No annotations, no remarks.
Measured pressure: hPa 1010
